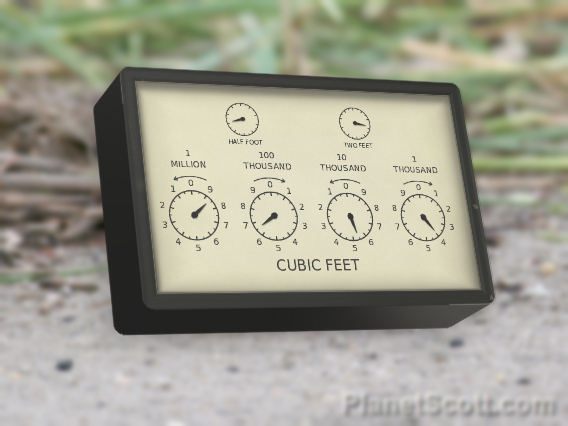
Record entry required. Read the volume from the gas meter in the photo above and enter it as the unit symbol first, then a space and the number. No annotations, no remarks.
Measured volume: ft³ 865400
